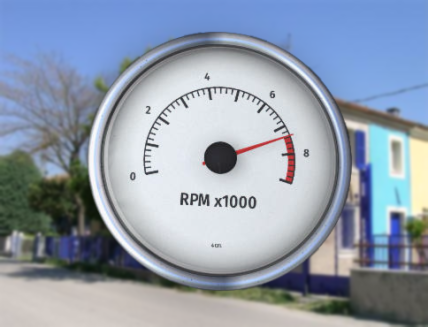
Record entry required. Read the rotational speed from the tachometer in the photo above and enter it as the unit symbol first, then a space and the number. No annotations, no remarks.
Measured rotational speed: rpm 7400
